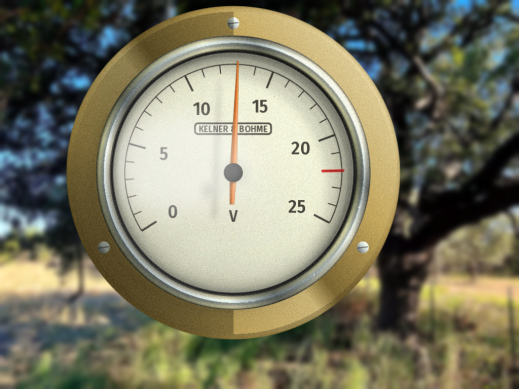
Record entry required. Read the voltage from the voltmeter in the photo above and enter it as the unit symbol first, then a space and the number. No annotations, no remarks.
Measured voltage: V 13
